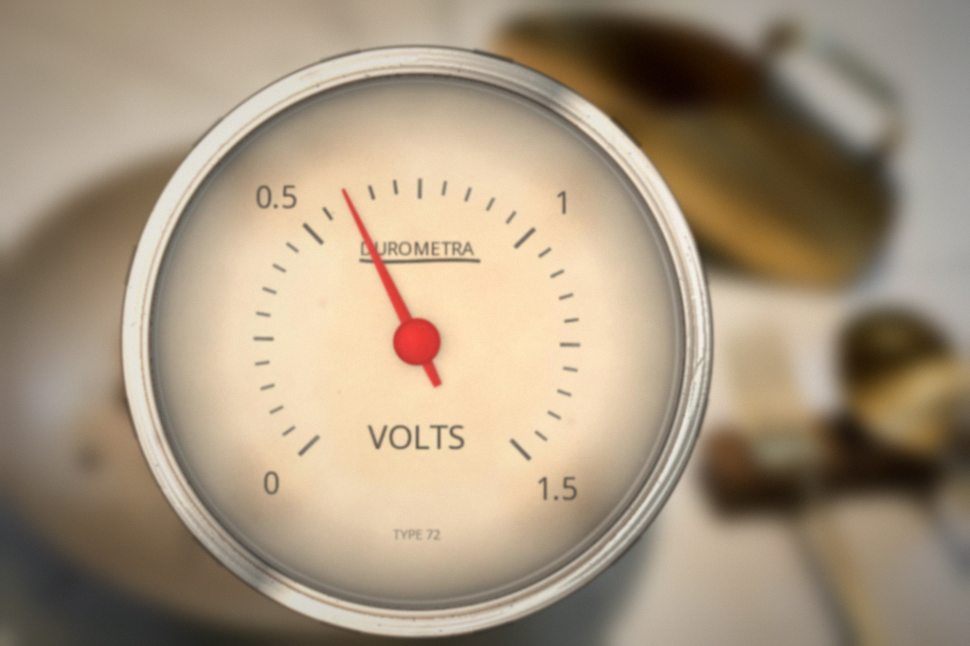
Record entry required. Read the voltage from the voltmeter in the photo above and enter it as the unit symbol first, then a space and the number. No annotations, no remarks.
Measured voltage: V 0.6
